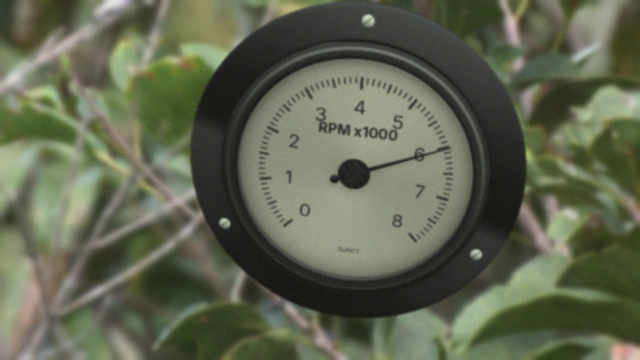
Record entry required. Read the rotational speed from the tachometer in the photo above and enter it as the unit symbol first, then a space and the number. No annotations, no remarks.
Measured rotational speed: rpm 6000
